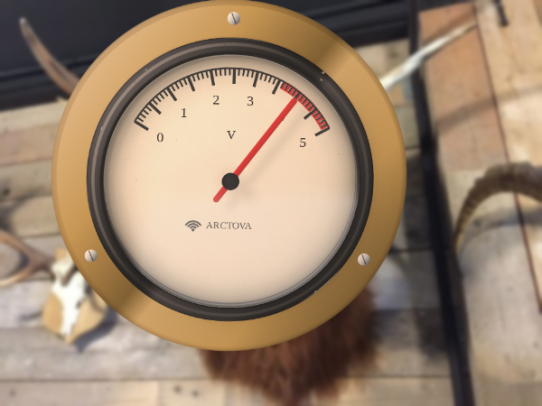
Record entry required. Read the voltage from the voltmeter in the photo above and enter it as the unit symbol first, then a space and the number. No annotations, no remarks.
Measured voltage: V 4
